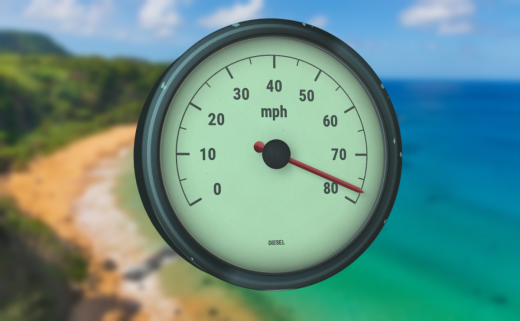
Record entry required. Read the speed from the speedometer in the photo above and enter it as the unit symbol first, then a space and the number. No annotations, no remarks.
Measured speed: mph 77.5
